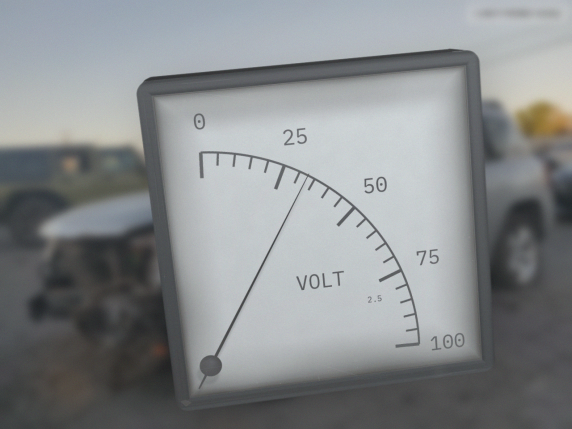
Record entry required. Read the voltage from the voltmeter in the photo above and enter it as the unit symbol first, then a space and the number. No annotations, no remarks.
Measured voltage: V 32.5
